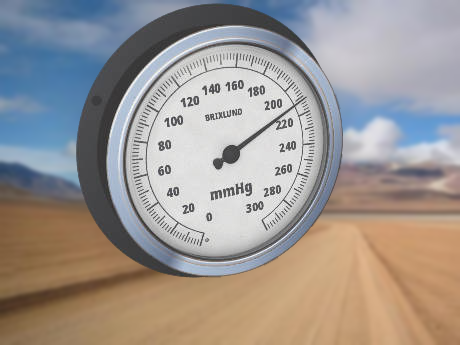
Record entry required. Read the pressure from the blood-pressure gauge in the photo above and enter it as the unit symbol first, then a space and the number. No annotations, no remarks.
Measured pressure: mmHg 210
